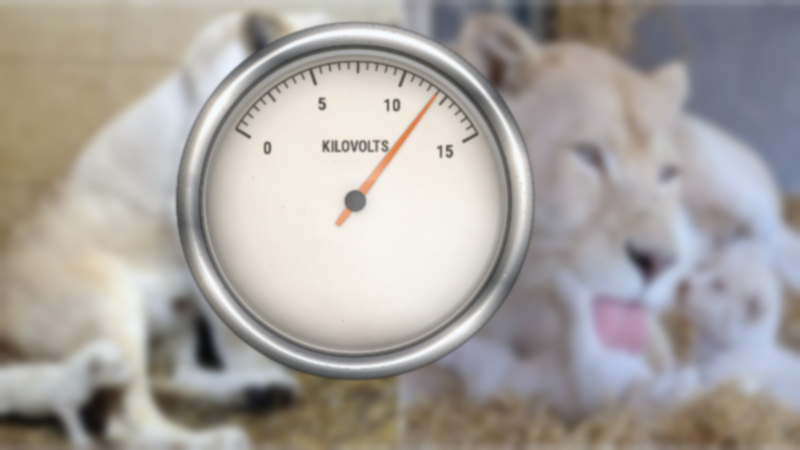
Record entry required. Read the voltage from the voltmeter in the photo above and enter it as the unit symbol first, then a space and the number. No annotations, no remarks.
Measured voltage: kV 12
